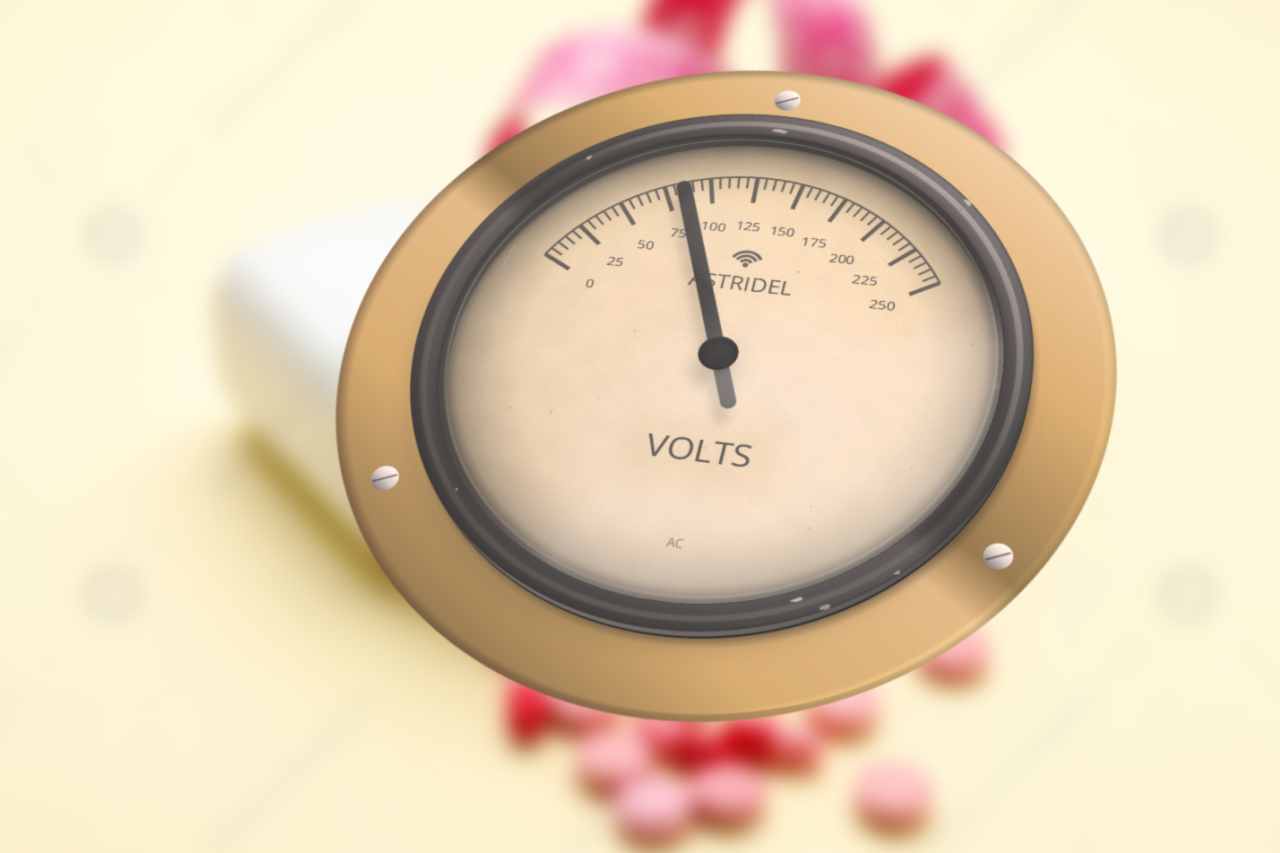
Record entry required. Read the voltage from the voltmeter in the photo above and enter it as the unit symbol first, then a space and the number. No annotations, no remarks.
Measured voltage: V 85
